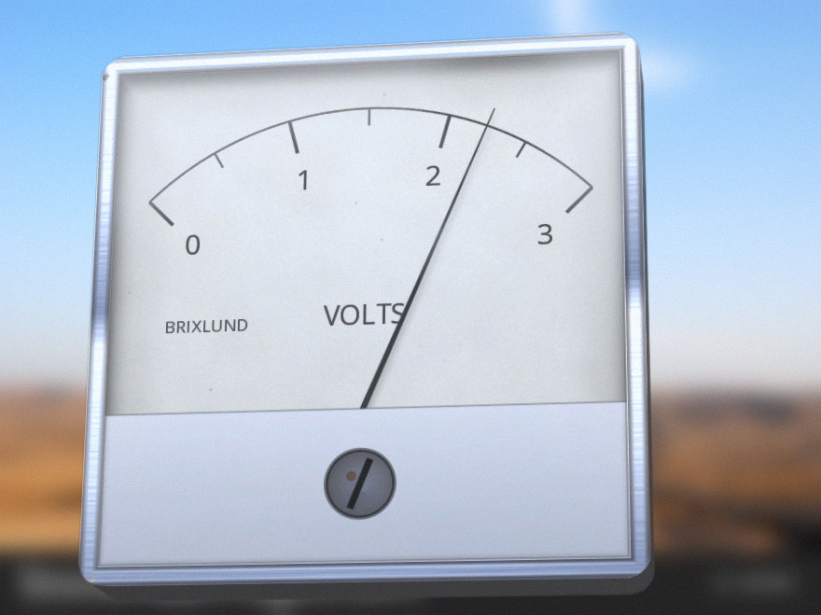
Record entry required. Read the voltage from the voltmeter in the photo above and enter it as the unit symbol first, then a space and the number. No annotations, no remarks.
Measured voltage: V 2.25
